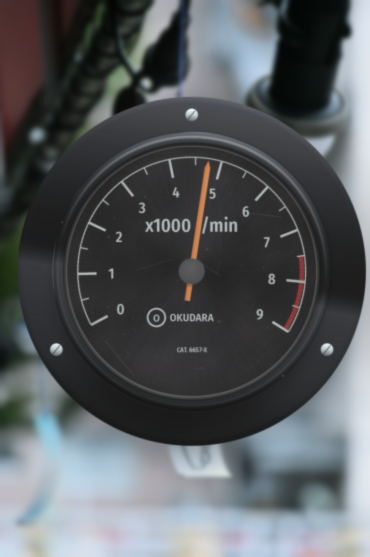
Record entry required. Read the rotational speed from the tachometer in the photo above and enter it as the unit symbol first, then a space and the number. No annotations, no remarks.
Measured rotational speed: rpm 4750
